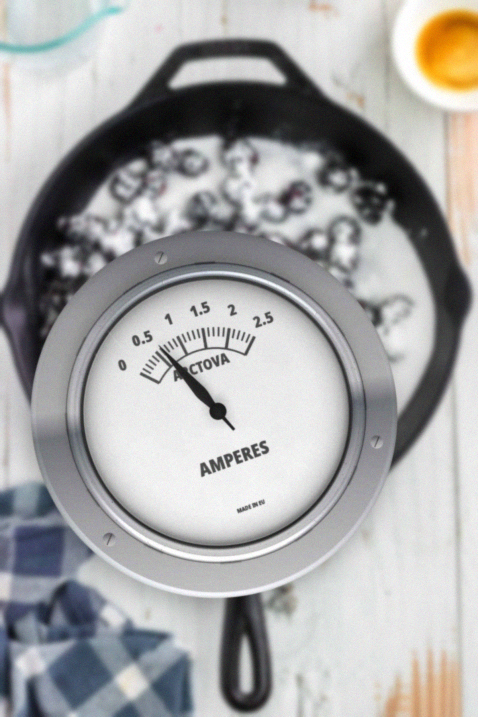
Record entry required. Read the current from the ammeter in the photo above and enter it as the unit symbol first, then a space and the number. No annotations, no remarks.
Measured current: A 0.6
